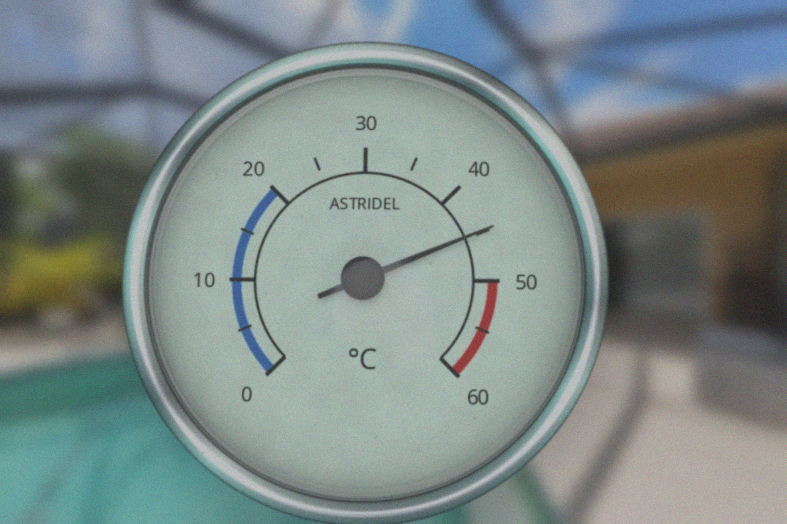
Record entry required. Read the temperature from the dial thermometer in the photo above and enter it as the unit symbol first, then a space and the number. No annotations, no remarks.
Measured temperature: °C 45
